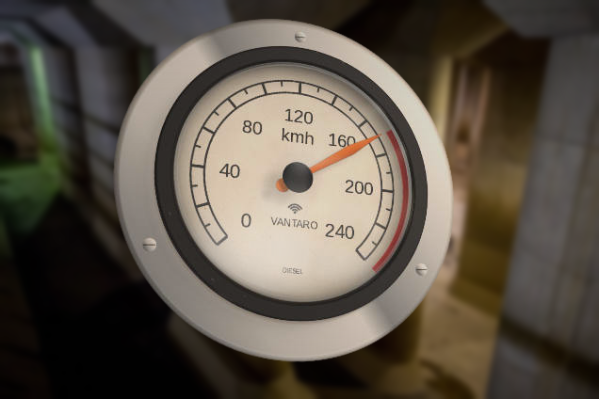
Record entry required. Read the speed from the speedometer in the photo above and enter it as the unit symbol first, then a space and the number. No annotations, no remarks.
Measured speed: km/h 170
